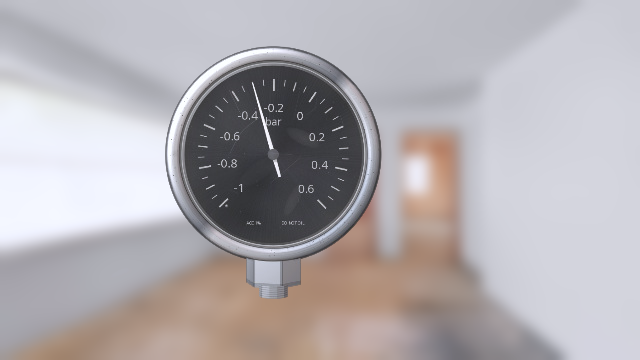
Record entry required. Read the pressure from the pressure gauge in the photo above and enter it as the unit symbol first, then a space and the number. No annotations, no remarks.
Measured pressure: bar -0.3
